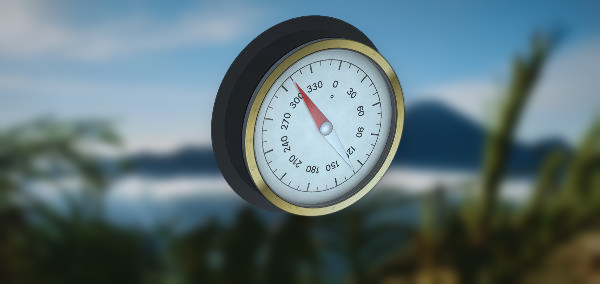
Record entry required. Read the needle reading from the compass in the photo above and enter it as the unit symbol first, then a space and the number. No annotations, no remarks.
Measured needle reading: ° 310
